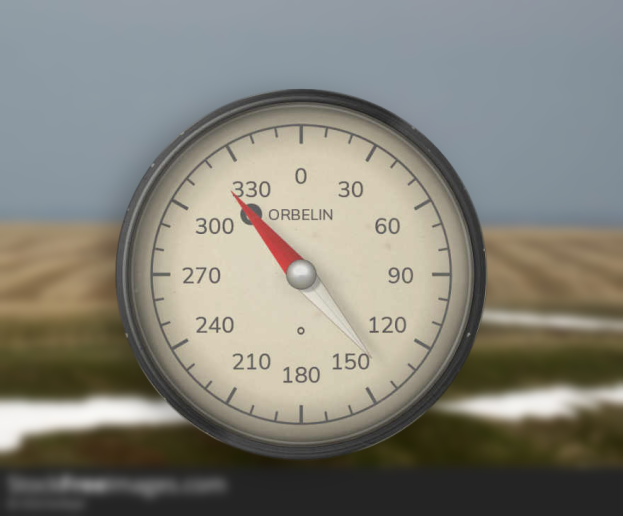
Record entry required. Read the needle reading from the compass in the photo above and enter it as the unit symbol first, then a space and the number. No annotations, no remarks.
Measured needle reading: ° 320
